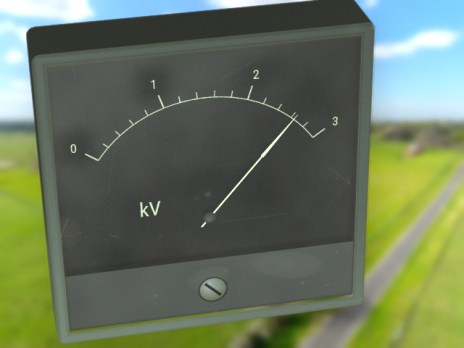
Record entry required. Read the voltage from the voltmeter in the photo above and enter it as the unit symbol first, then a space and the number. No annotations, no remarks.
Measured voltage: kV 2.6
